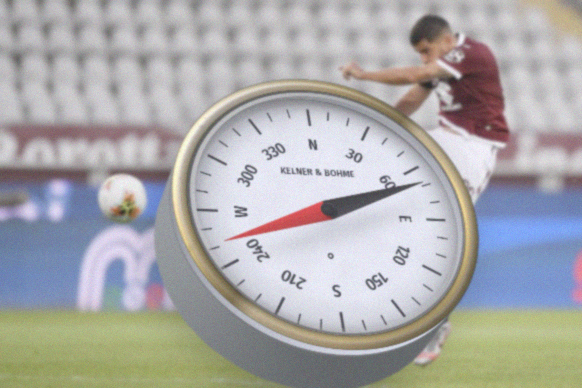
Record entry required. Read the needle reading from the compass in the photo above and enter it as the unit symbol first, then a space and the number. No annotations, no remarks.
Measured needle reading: ° 250
